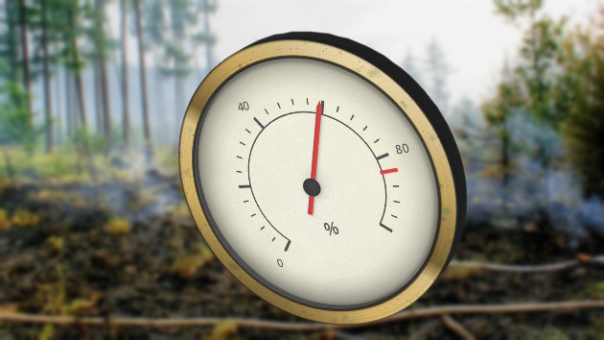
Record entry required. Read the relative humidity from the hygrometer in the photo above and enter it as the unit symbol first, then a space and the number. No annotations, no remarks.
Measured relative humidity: % 60
